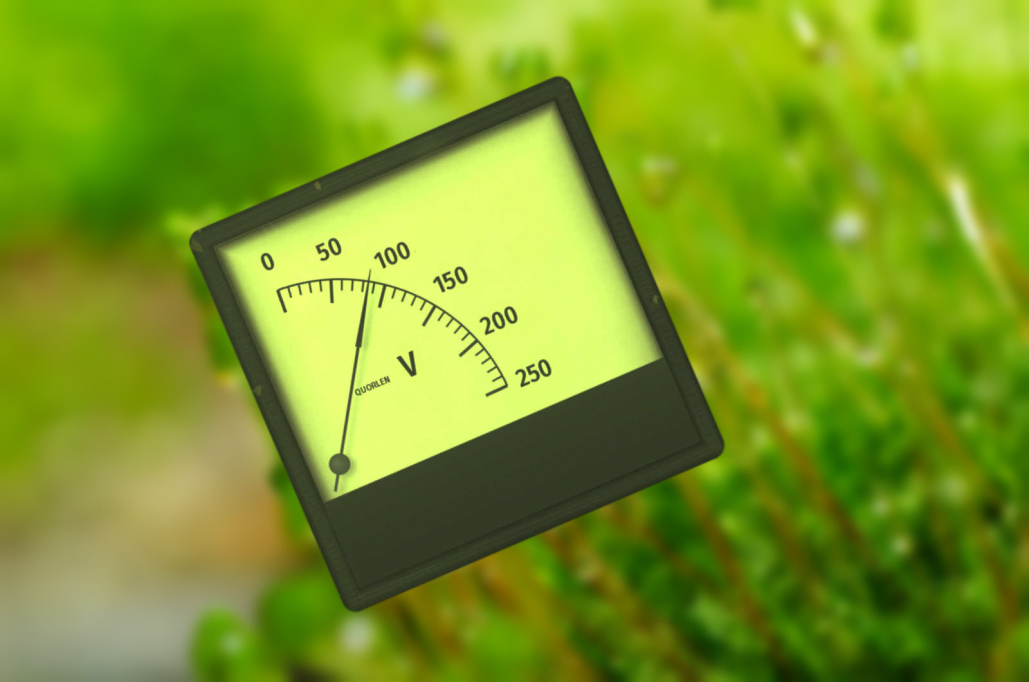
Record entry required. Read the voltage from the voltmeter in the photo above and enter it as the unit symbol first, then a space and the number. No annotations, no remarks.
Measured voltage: V 85
